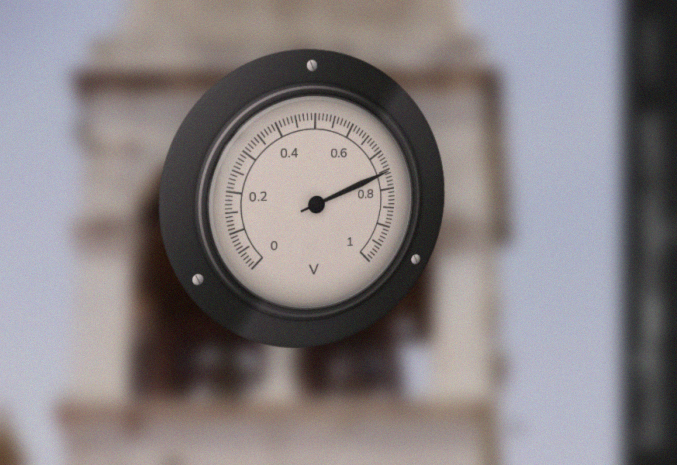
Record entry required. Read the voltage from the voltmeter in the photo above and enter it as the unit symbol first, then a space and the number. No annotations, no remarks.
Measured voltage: V 0.75
